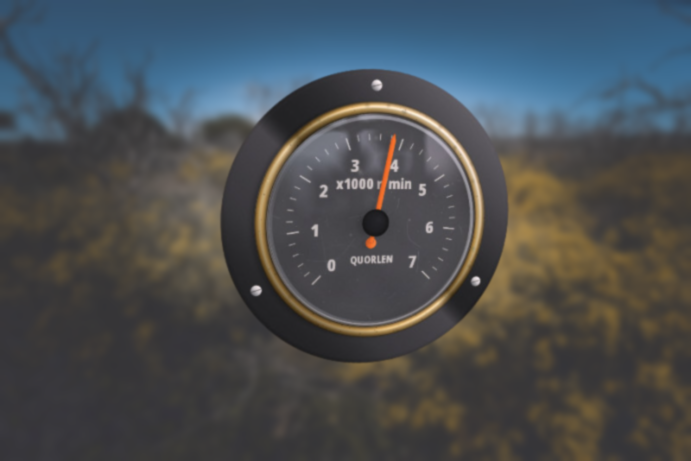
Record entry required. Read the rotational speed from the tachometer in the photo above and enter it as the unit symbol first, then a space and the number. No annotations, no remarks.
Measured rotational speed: rpm 3800
